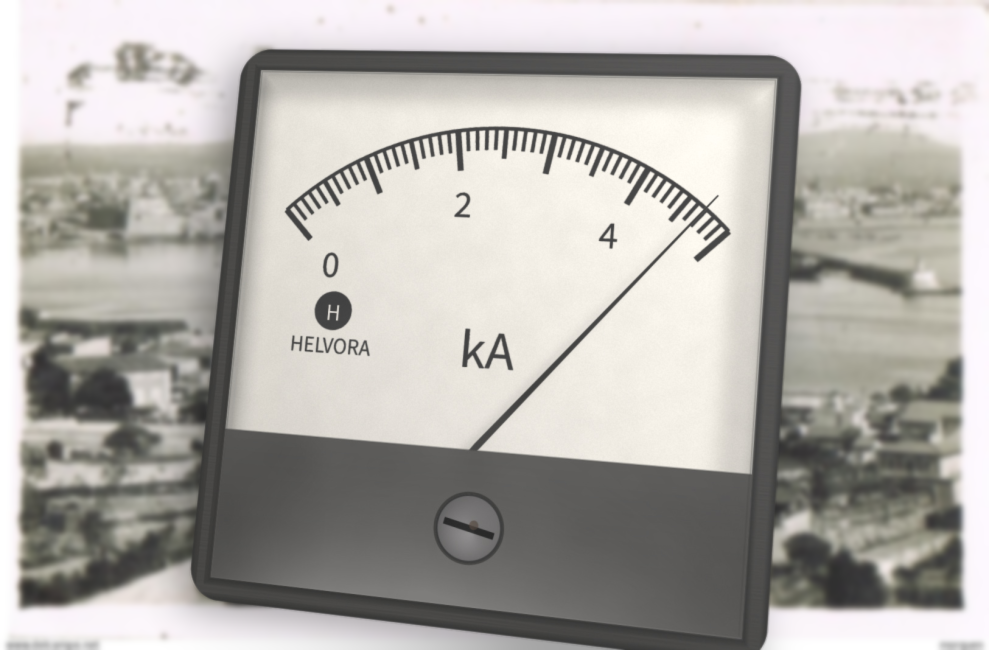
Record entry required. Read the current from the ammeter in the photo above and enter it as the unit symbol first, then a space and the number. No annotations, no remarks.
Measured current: kA 4.7
